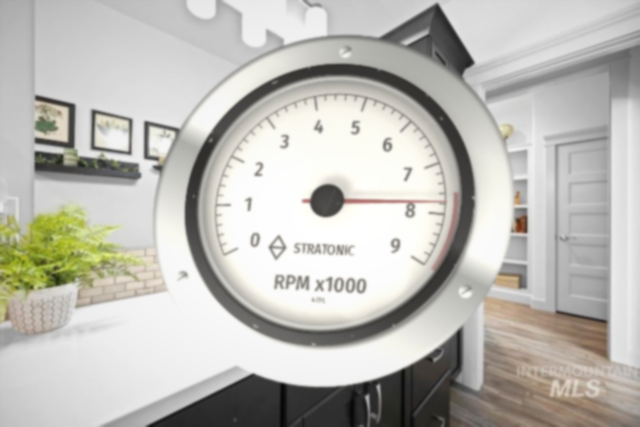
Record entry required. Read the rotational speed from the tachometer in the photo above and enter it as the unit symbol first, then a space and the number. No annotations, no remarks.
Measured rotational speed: rpm 7800
